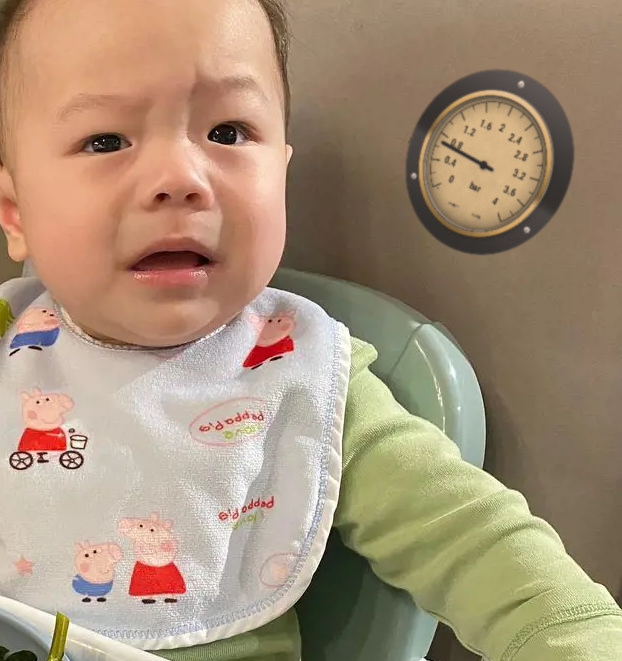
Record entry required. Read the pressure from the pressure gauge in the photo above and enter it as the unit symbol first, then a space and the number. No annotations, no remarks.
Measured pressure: bar 0.7
